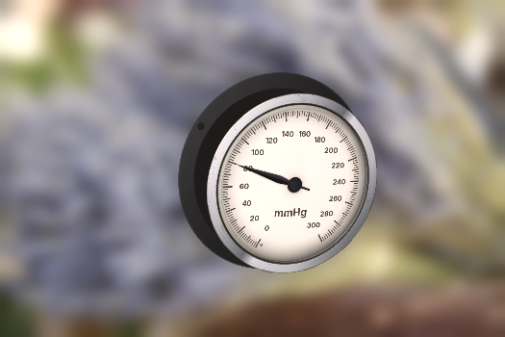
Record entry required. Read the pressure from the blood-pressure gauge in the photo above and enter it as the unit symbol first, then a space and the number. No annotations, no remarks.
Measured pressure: mmHg 80
